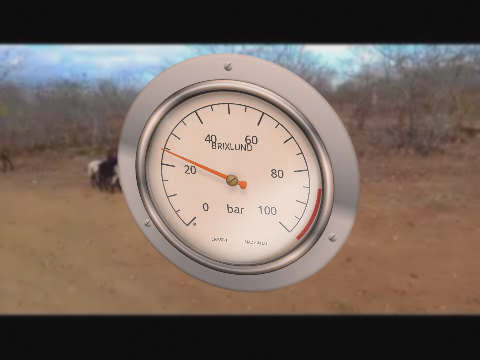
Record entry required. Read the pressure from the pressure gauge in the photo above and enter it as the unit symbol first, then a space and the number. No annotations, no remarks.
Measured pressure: bar 25
